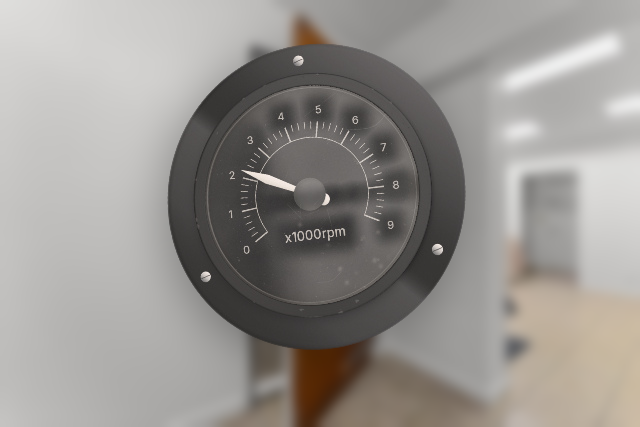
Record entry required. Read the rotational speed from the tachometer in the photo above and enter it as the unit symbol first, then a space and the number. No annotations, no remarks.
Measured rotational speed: rpm 2200
